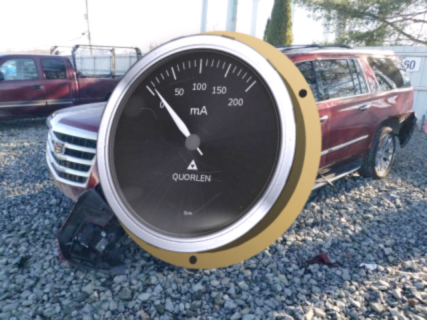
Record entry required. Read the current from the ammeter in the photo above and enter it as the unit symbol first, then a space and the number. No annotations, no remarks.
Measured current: mA 10
